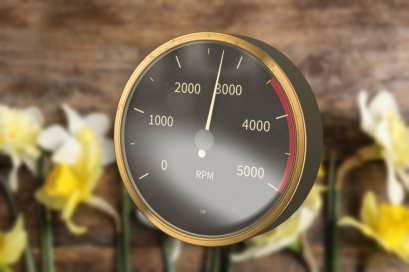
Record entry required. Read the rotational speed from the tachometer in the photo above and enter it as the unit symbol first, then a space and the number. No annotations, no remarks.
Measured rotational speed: rpm 2750
